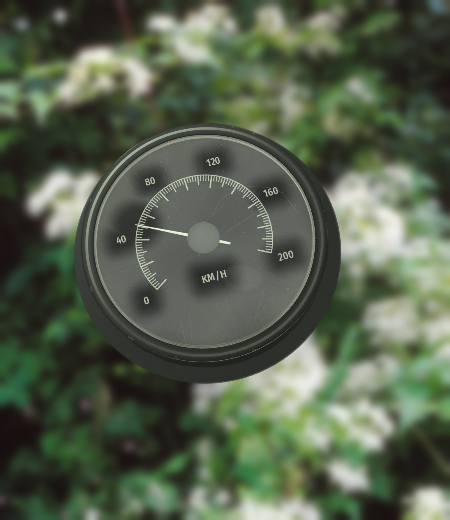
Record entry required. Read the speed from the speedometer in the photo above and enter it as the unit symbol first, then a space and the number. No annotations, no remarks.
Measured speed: km/h 50
